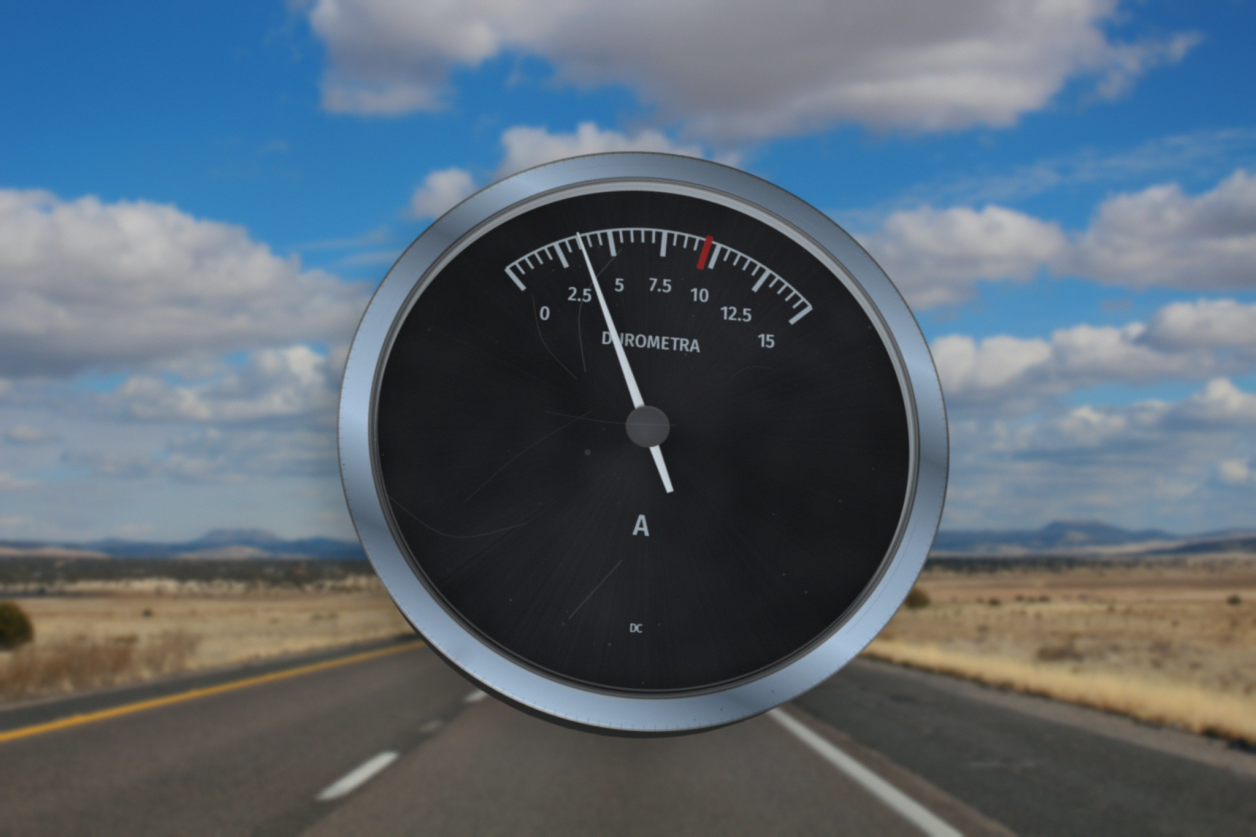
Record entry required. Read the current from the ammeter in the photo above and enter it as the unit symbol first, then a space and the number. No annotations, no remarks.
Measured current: A 3.5
